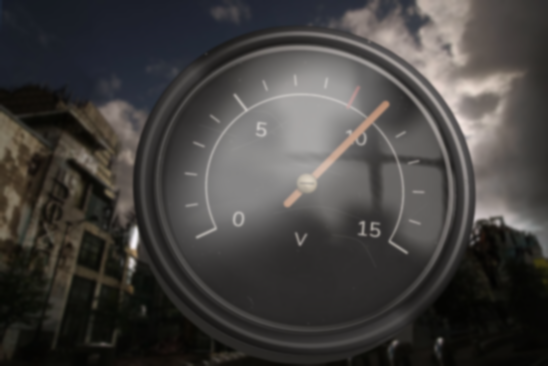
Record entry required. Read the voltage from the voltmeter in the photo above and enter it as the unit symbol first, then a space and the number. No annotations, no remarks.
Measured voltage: V 10
